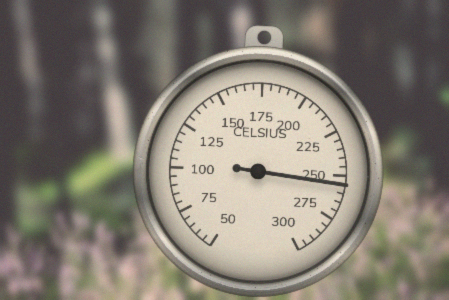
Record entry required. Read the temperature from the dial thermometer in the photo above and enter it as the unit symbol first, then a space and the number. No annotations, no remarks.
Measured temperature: °C 255
